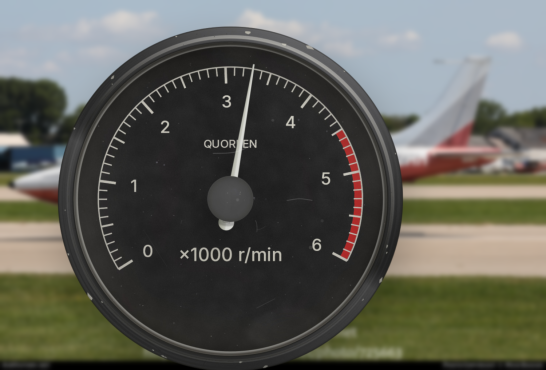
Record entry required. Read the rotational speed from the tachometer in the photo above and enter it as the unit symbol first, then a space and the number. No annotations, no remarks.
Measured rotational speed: rpm 3300
